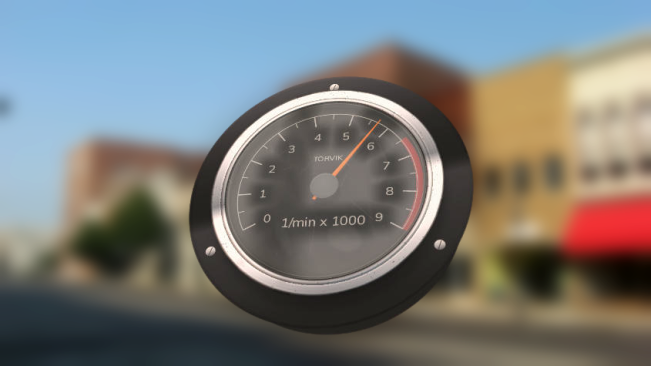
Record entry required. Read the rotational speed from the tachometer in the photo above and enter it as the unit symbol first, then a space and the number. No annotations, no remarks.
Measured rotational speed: rpm 5750
